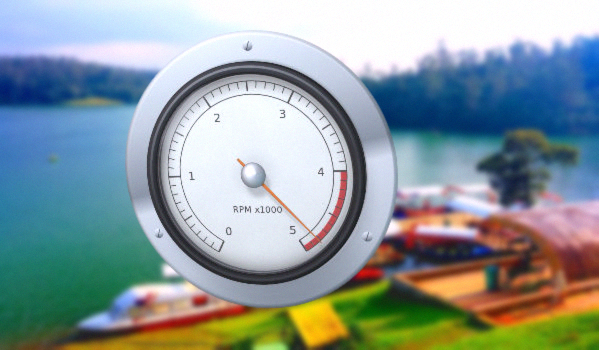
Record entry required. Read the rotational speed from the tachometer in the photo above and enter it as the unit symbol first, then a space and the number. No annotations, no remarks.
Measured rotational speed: rpm 4800
